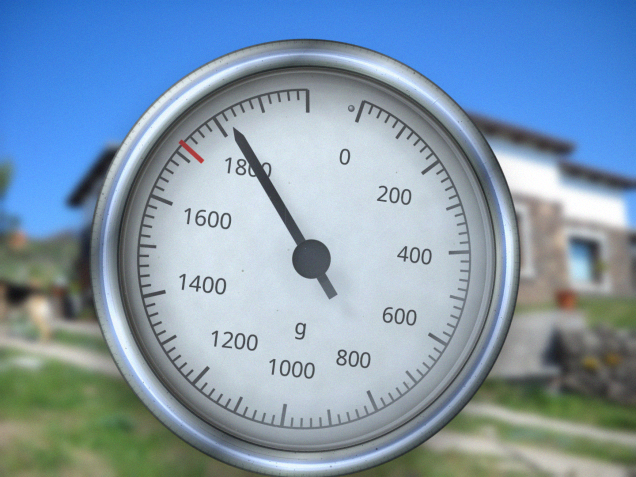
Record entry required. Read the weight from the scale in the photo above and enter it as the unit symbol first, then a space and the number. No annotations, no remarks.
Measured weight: g 1820
